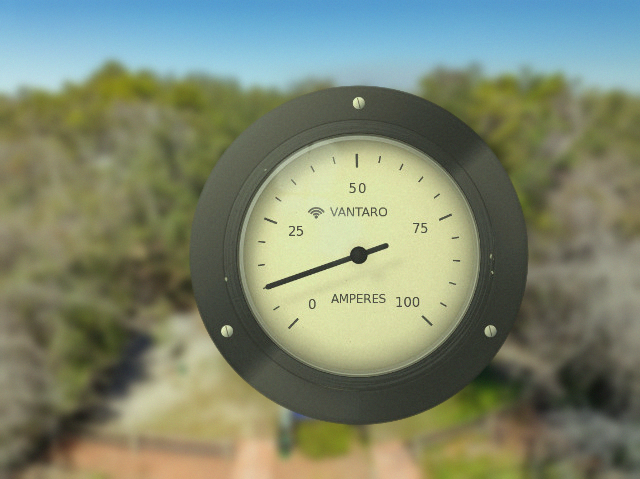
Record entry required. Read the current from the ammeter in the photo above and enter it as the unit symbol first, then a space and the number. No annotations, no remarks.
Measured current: A 10
